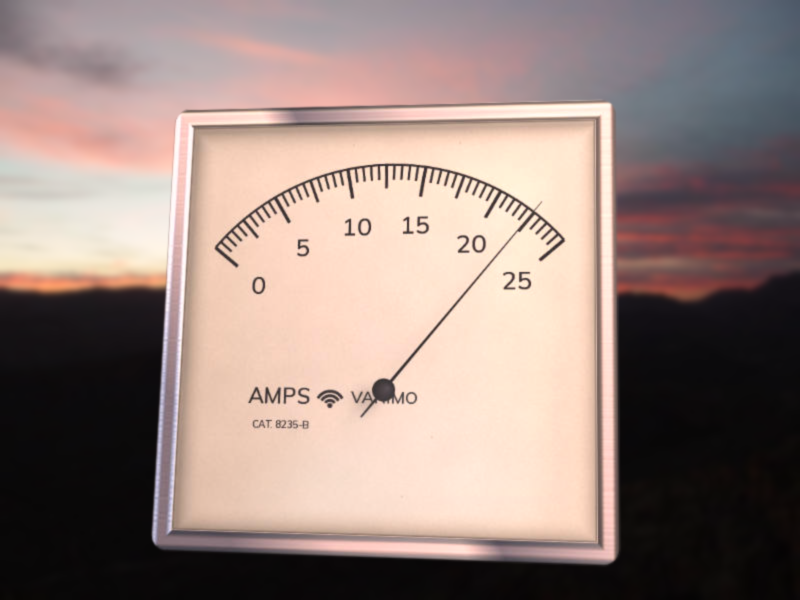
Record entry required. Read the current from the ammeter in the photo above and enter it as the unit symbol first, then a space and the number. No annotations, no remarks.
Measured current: A 22.5
